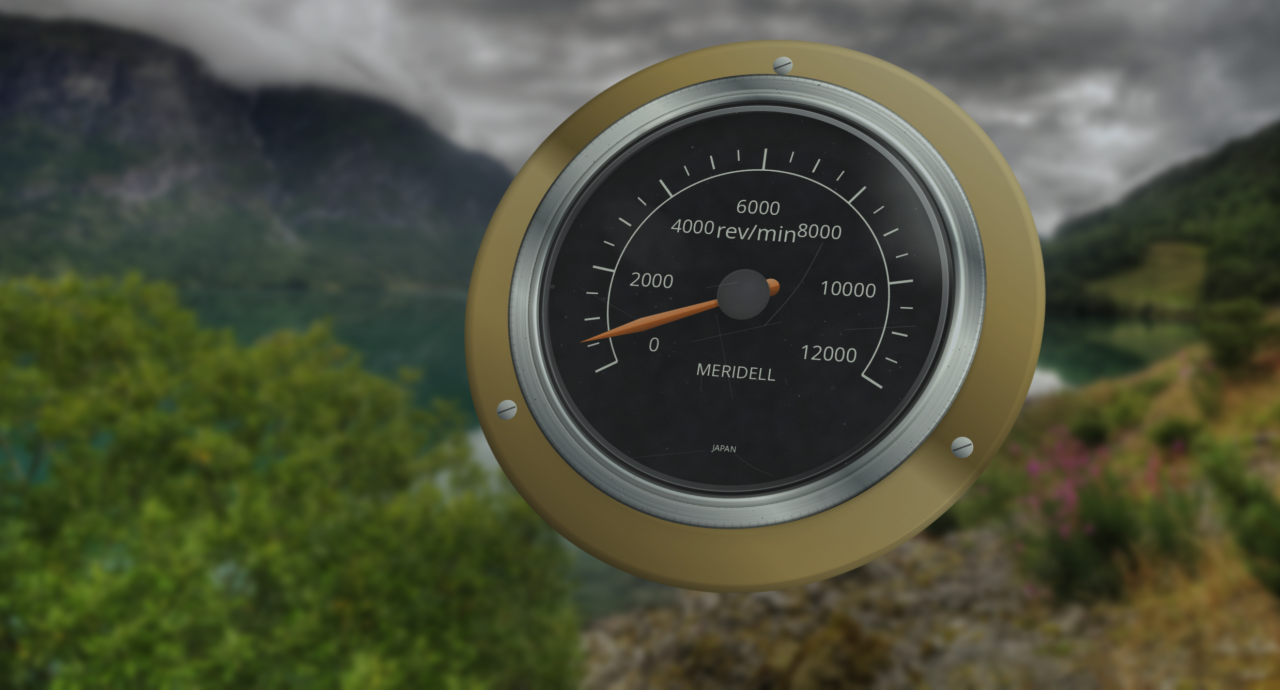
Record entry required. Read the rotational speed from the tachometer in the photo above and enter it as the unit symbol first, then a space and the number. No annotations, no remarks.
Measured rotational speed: rpm 500
